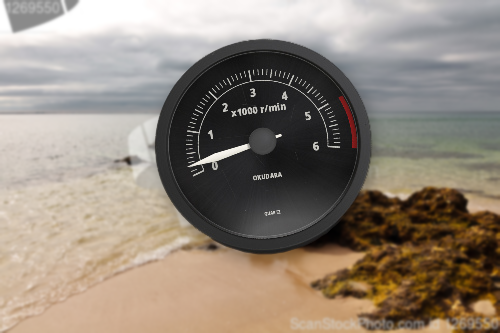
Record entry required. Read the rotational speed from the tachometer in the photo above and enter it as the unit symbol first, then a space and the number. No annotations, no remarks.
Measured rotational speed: rpm 200
